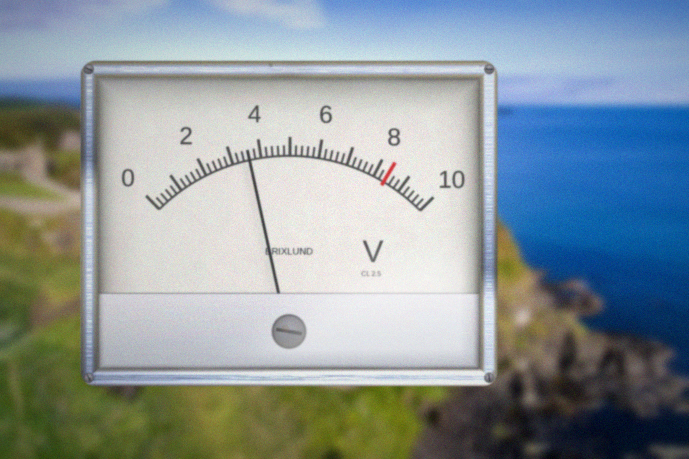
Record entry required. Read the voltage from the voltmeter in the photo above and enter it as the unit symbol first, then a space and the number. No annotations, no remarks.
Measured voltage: V 3.6
